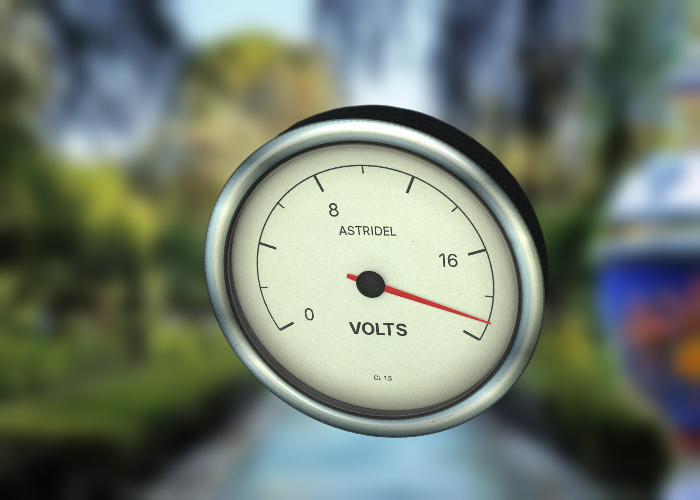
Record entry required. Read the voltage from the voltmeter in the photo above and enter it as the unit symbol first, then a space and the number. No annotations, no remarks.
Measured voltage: V 19
